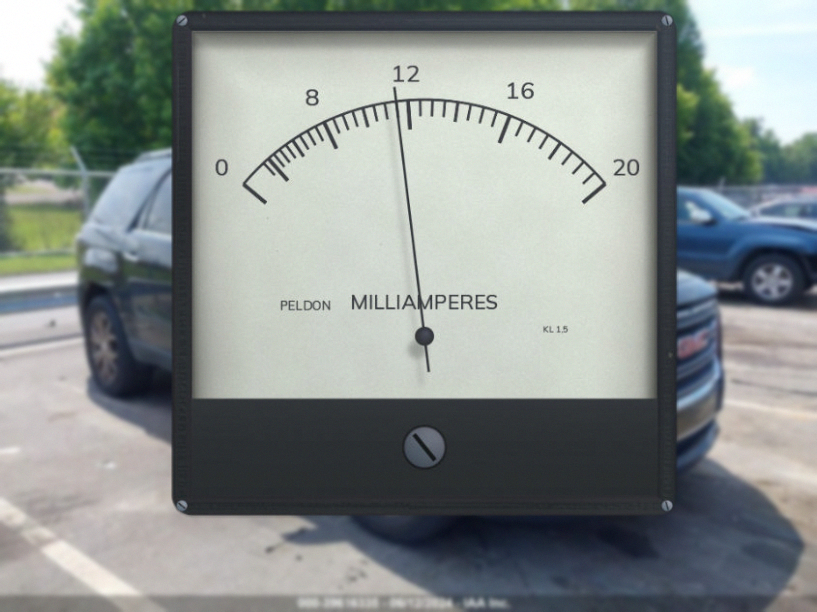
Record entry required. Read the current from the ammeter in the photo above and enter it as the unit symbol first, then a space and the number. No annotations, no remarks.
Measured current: mA 11.5
